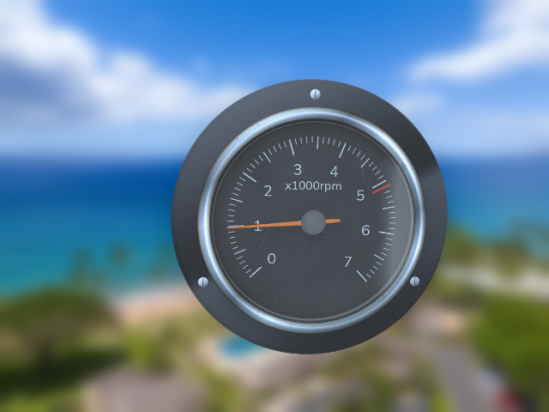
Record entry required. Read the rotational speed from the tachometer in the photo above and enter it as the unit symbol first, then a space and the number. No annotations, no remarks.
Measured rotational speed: rpm 1000
